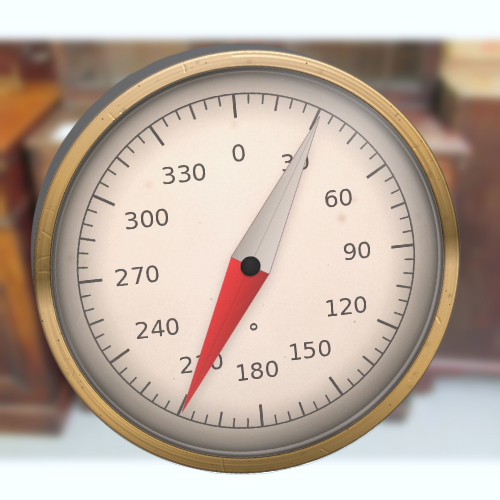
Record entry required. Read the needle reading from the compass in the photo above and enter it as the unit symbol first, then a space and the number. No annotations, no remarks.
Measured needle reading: ° 210
